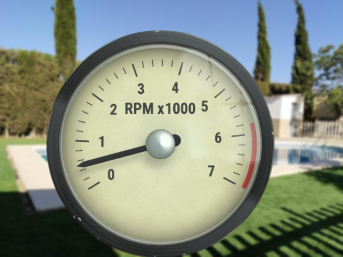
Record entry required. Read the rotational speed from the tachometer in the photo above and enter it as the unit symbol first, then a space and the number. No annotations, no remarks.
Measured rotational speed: rpm 500
